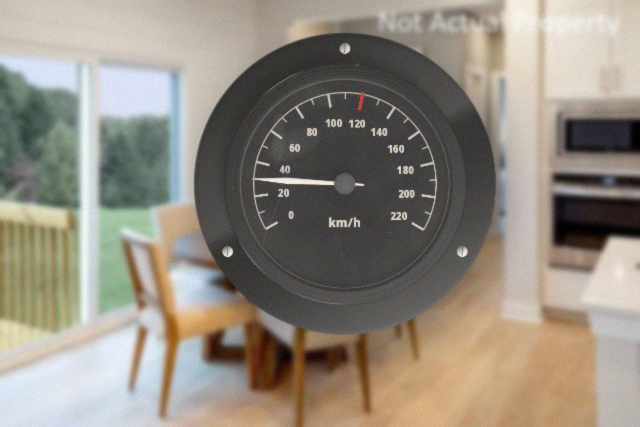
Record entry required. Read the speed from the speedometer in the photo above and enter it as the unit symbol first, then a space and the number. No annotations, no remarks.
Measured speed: km/h 30
